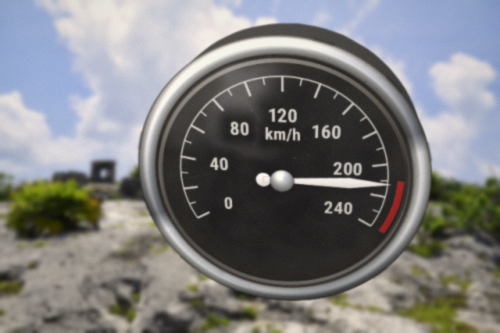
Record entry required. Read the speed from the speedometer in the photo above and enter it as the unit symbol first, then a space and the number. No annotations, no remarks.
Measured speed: km/h 210
